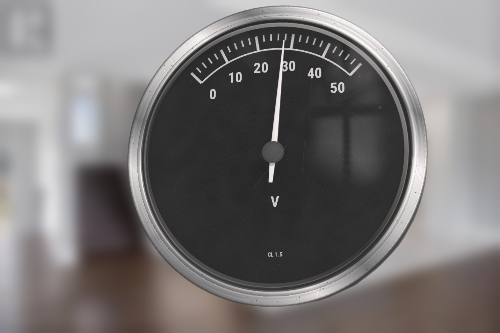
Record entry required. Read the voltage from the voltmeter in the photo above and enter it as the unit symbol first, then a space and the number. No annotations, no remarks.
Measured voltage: V 28
